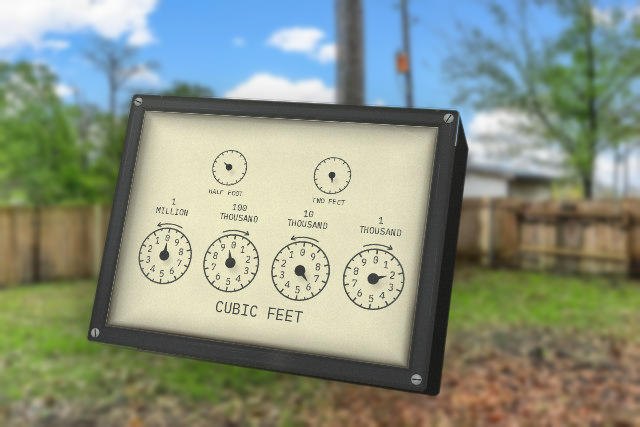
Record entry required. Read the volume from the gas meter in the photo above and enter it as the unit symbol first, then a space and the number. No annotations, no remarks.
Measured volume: ft³ 996200
